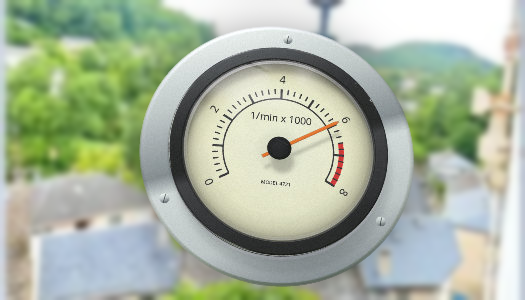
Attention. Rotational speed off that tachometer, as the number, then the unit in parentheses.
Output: 6000 (rpm)
